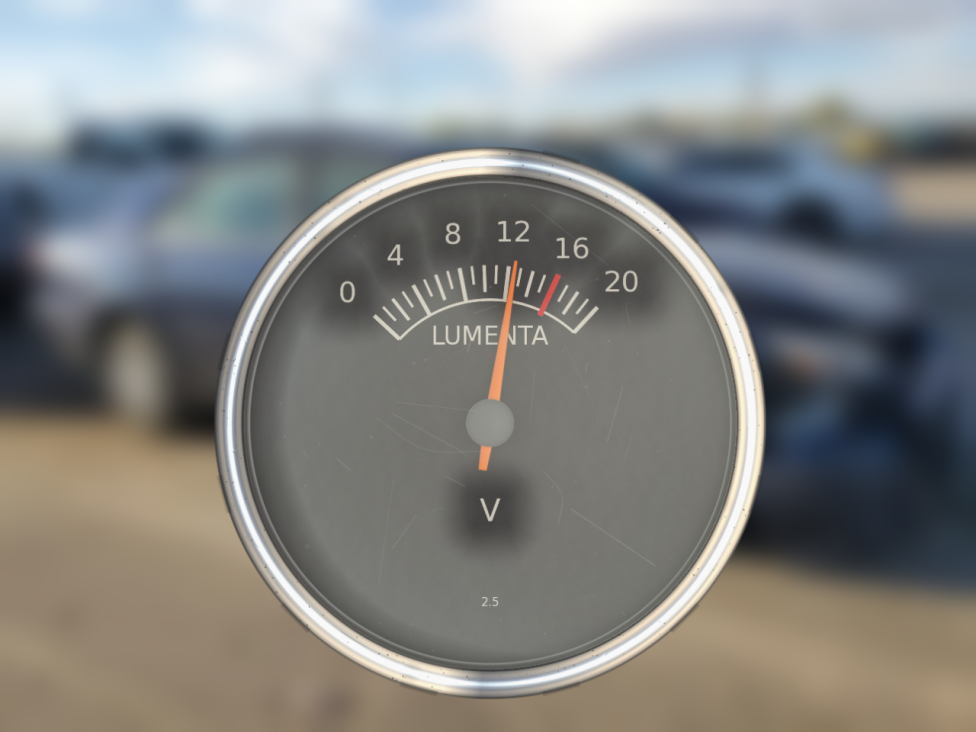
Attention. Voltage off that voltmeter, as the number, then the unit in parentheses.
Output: 12.5 (V)
